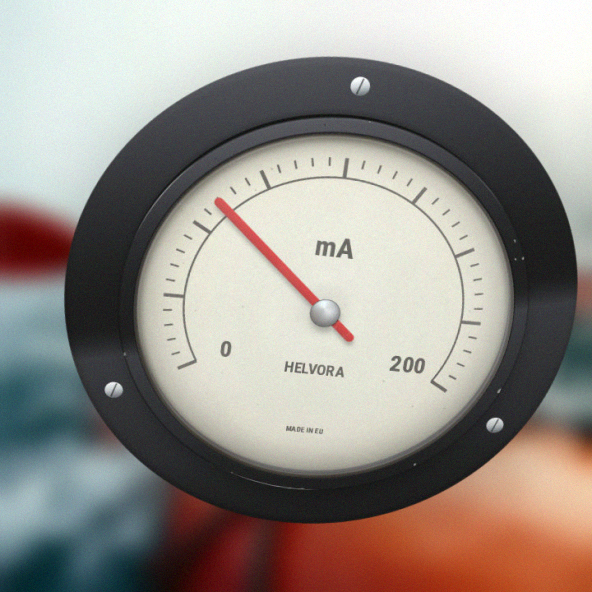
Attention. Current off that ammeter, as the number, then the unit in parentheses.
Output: 60 (mA)
